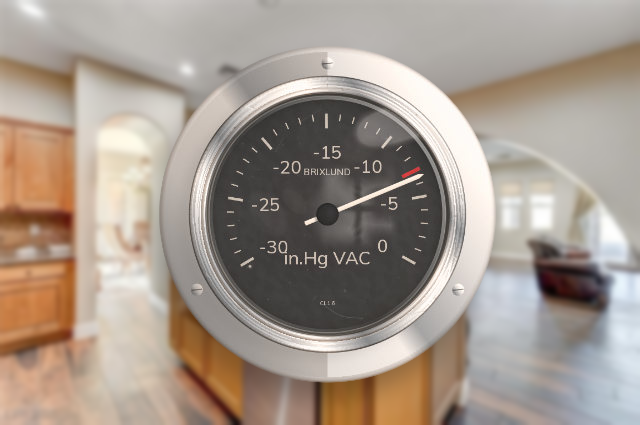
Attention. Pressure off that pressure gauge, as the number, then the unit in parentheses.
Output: -6.5 (inHg)
